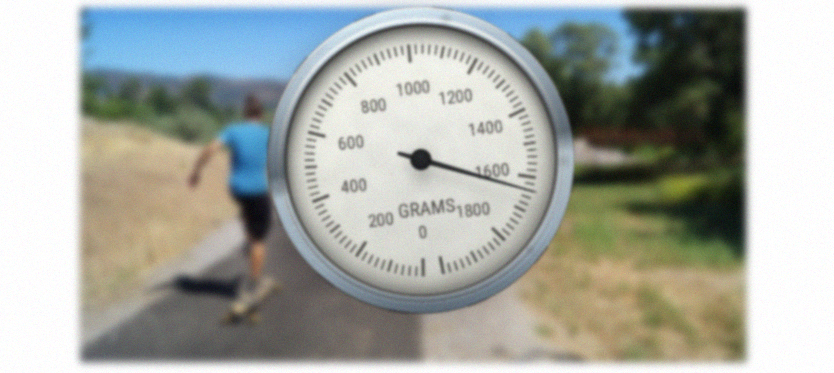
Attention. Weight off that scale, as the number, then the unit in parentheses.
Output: 1640 (g)
